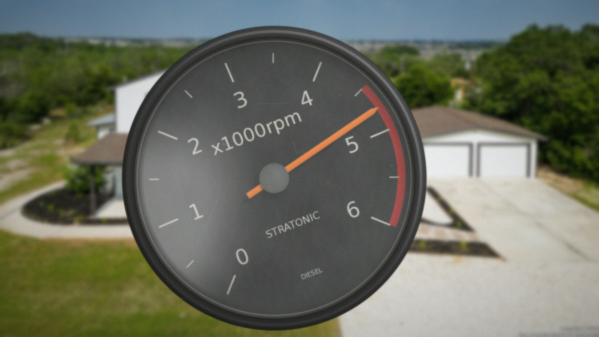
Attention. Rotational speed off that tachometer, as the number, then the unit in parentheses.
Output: 4750 (rpm)
